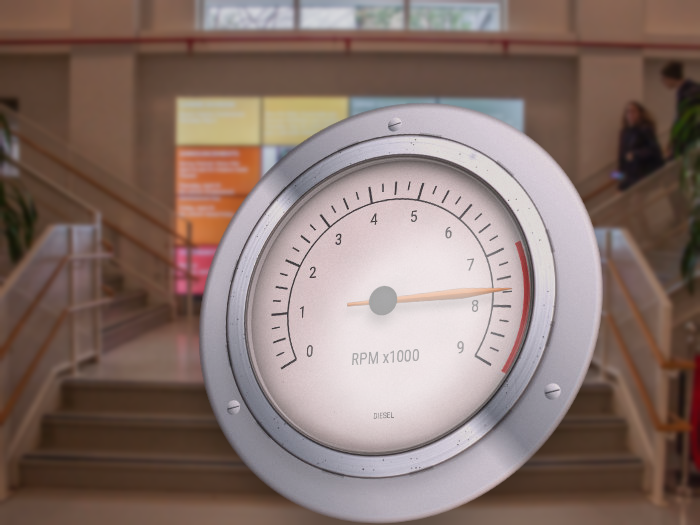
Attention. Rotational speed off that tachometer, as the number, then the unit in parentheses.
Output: 7750 (rpm)
